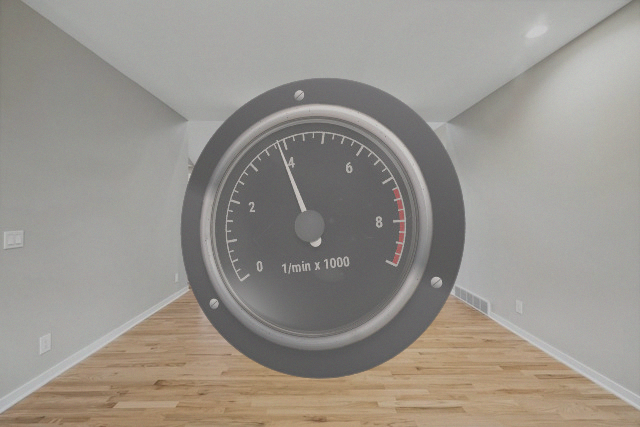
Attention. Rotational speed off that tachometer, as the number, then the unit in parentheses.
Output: 3875 (rpm)
